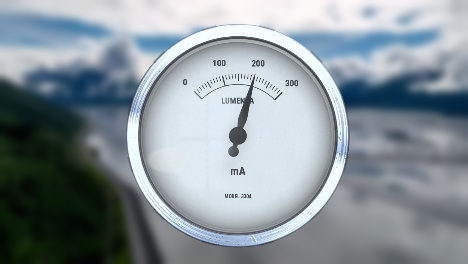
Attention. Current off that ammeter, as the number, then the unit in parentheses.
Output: 200 (mA)
